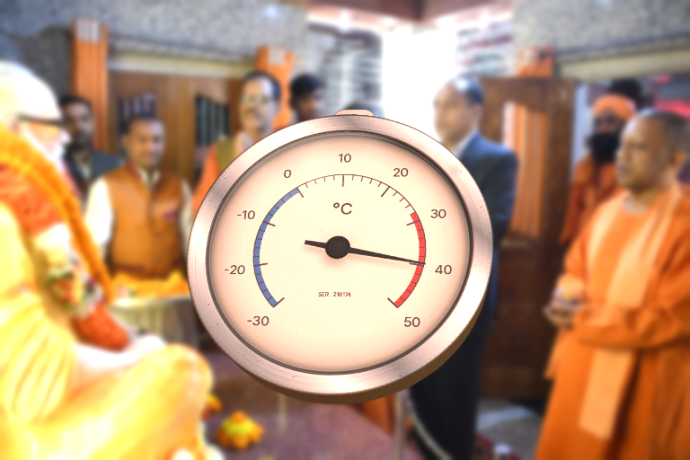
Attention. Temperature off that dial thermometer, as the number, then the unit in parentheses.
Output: 40 (°C)
